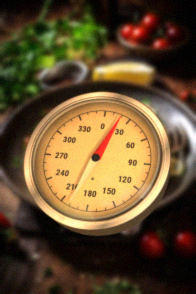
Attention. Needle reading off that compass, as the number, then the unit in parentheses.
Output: 20 (°)
